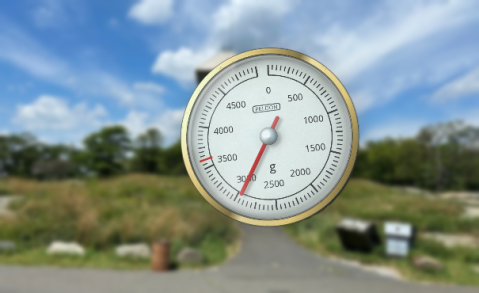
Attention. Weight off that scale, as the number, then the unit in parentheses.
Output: 2950 (g)
